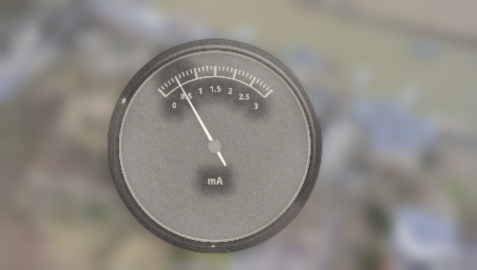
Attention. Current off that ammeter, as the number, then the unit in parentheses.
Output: 0.5 (mA)
